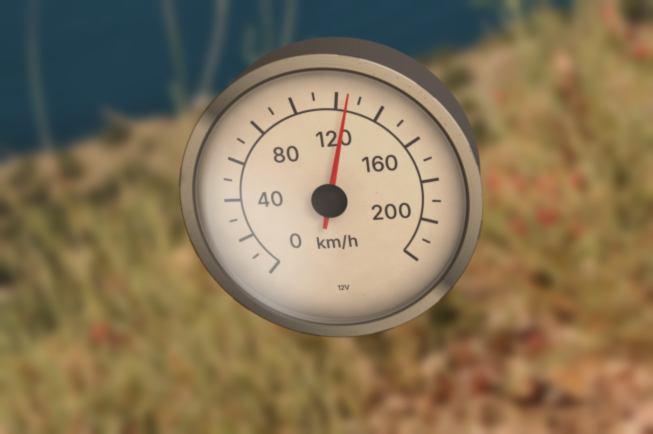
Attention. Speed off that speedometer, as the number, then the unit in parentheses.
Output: 125 (km/h)
